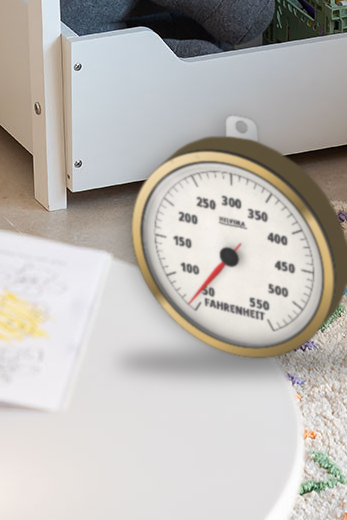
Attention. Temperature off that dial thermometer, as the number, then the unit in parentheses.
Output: 60 (°F)
